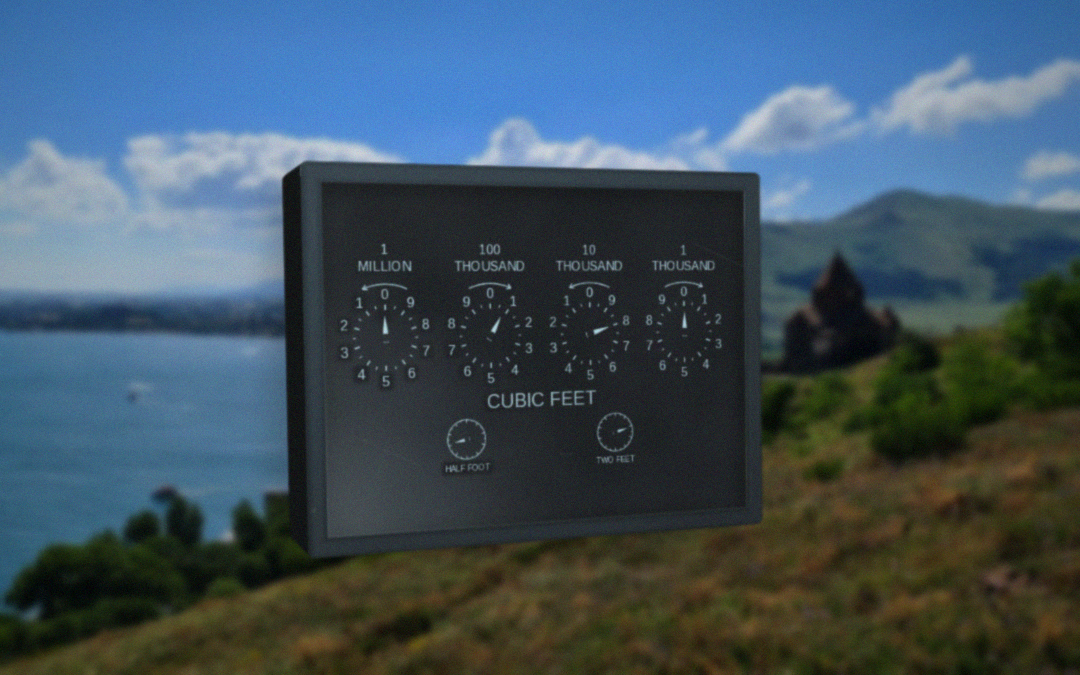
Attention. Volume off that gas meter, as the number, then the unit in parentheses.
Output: 8000 (ft³)
